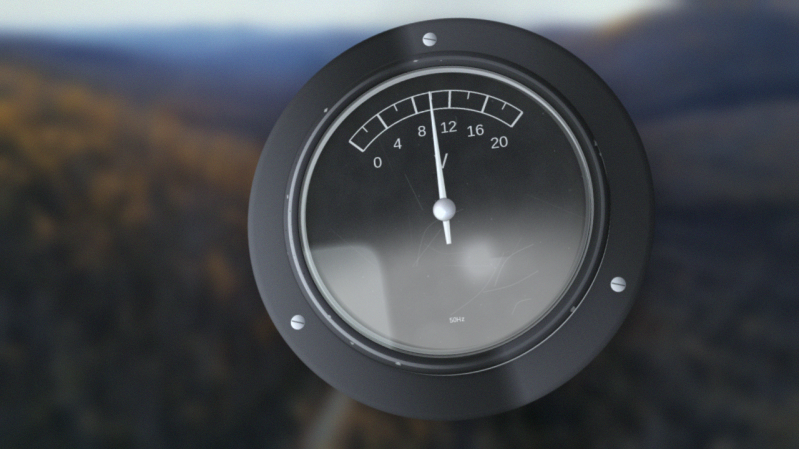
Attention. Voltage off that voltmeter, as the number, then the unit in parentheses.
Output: 10 (V)
